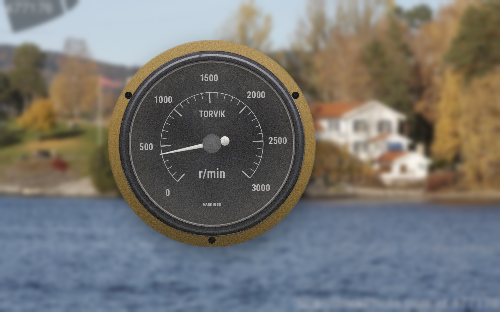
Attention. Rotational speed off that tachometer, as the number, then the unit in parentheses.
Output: 400 (rpm)
